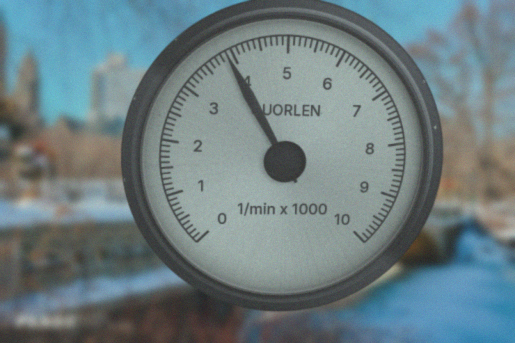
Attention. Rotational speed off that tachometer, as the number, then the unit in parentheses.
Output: 3900 (rpm)
